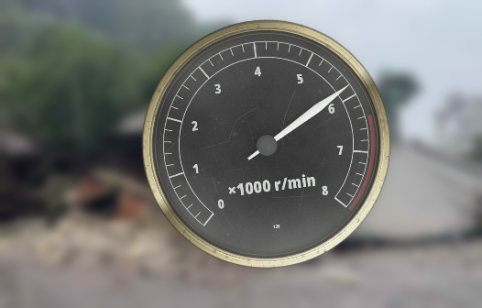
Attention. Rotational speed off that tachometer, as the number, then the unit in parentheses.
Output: 5800 (rpm)
